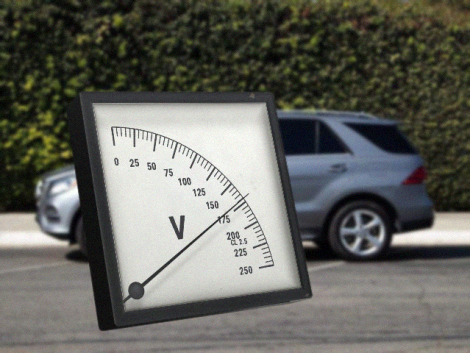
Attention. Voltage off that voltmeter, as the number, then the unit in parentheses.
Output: 170 (V)
